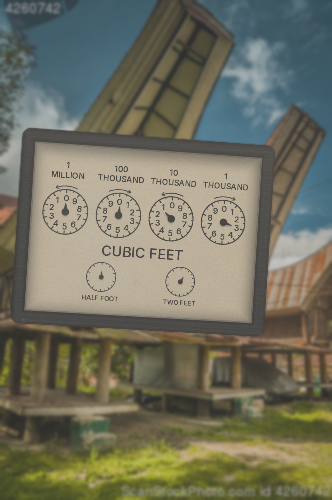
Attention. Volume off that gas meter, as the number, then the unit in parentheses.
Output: 1300 (ft³)
